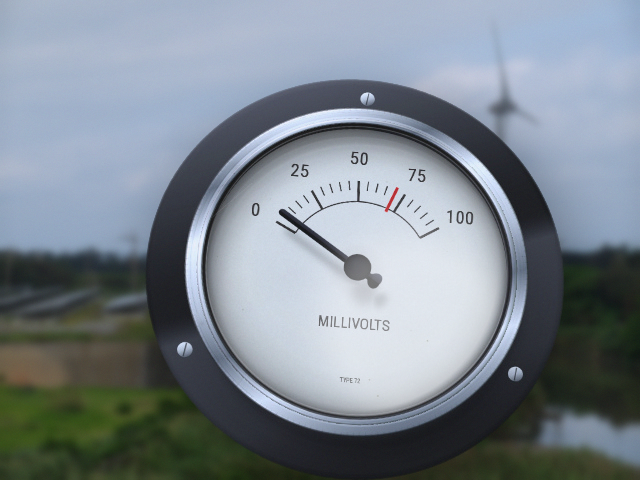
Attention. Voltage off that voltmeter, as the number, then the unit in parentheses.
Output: 5 (mV)
